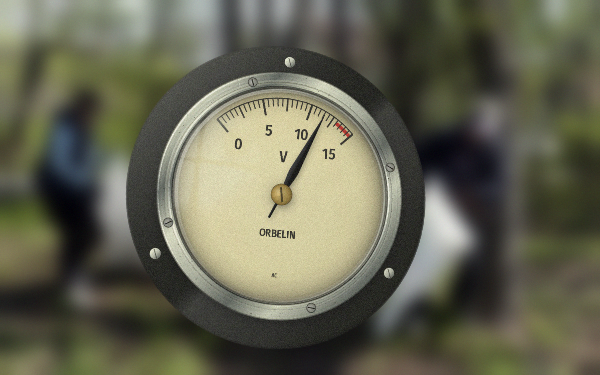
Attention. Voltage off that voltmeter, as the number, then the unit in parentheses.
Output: 11.5 (V)
